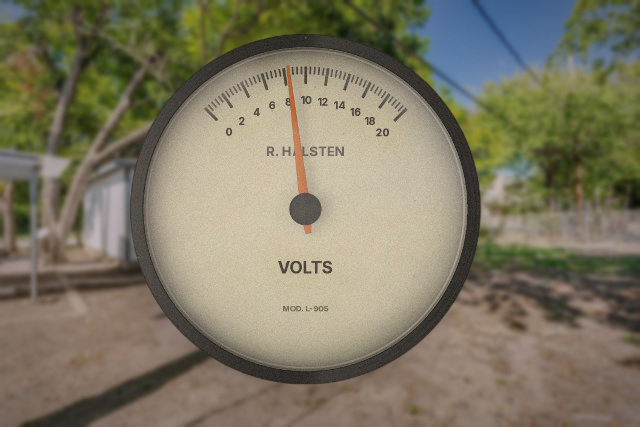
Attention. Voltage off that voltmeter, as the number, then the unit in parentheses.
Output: 8.4 (V)
